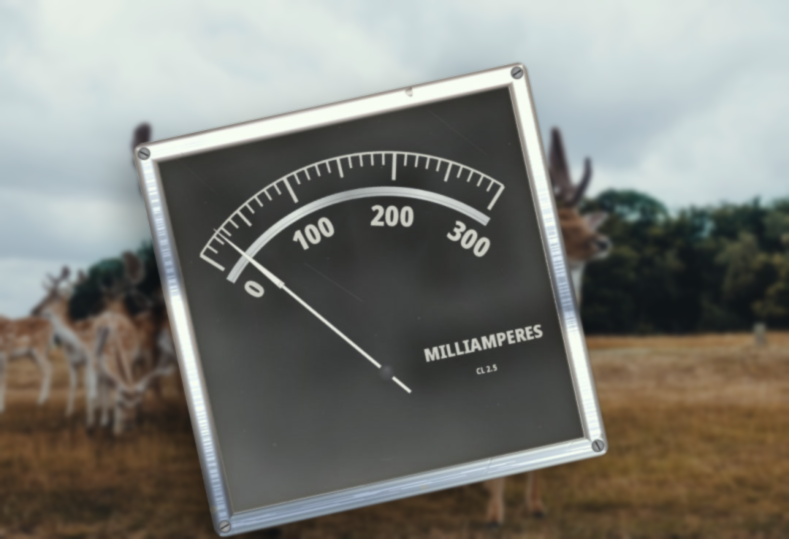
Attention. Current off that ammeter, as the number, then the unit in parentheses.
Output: 25 (mA)
